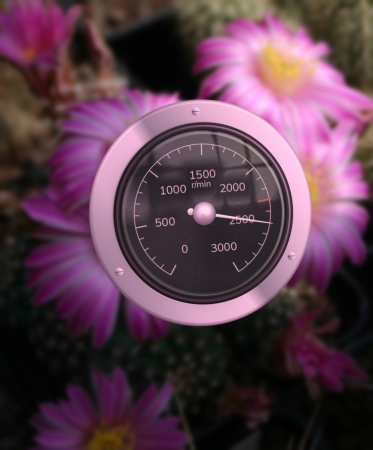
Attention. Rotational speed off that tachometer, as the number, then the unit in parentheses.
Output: 2500 (rpm)
